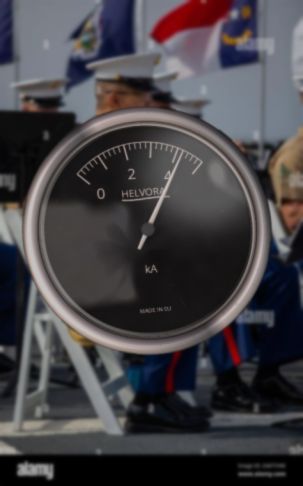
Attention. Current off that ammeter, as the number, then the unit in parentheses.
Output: 4.2 (kA)
